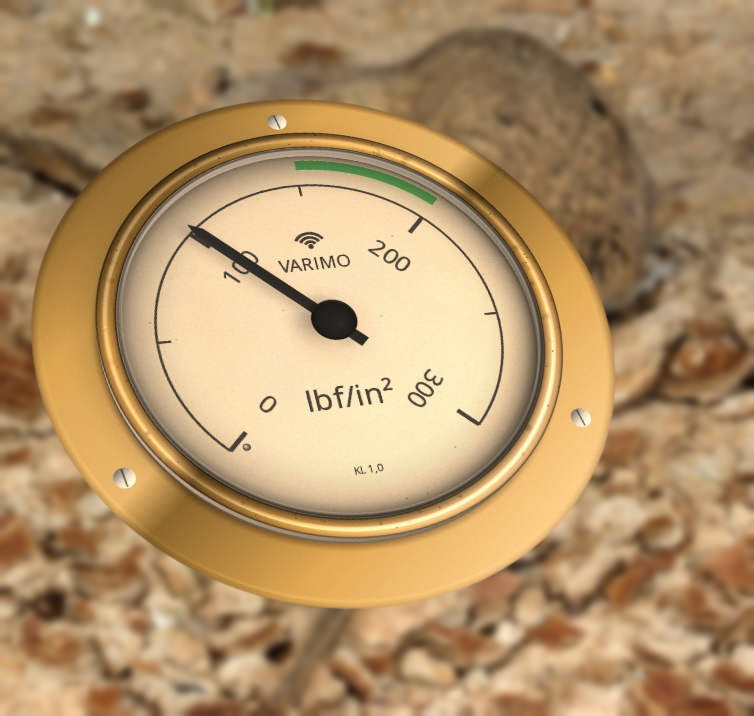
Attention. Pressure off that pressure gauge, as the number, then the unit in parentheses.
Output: 100 (psi)
